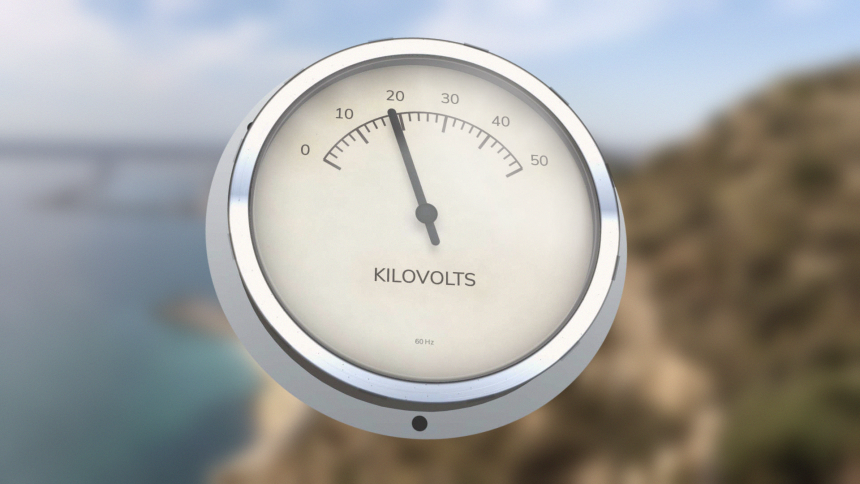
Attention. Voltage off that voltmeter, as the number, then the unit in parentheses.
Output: 18 (kV)
